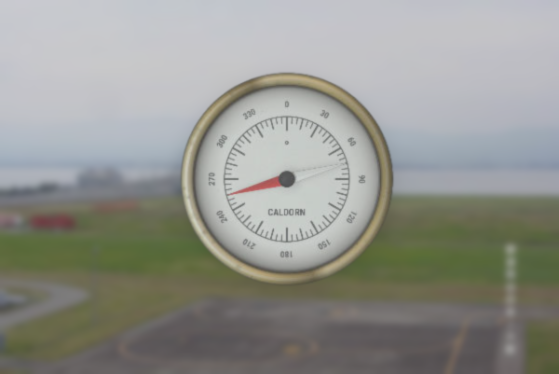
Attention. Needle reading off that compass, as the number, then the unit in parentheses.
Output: 255 (°)
